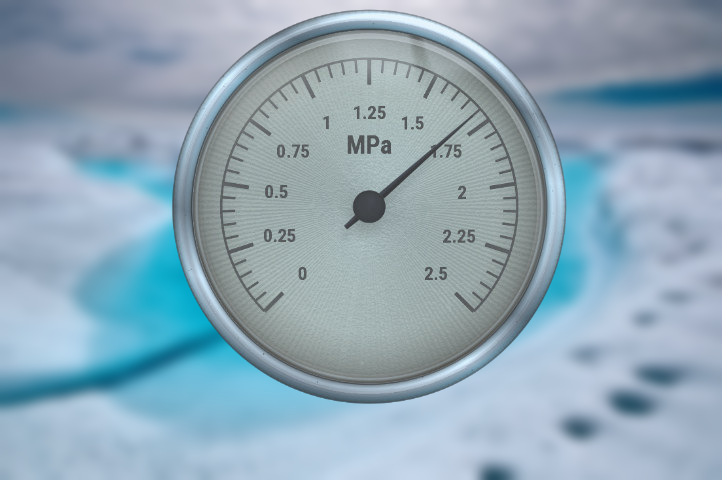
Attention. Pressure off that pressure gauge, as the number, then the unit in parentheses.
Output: 1.7 (MPa)
